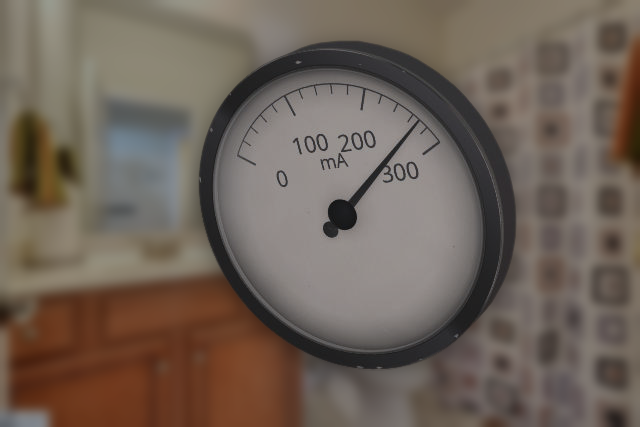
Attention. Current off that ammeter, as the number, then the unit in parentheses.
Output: 270 (mA)
